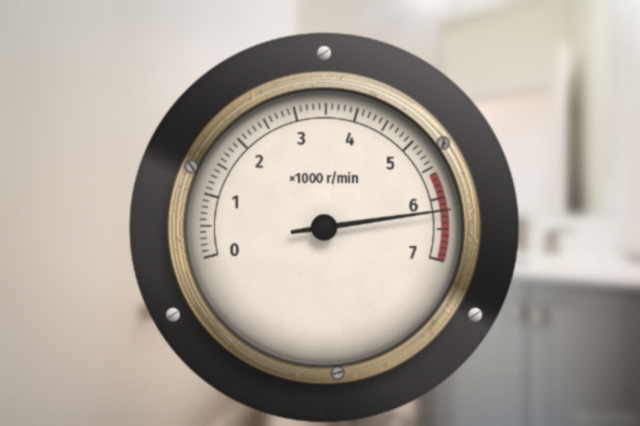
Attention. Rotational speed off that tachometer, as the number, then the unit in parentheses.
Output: 6200 (rpm)
